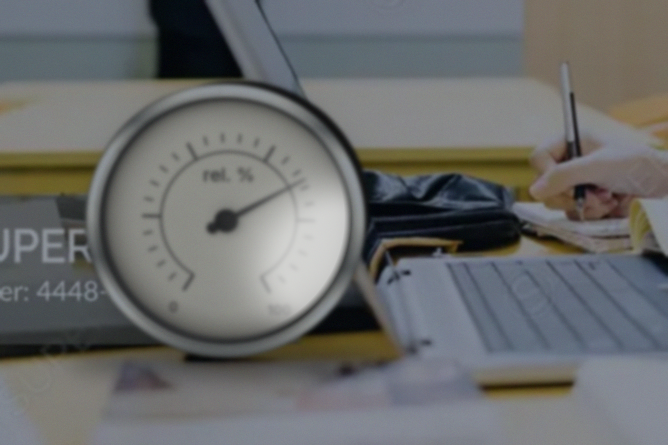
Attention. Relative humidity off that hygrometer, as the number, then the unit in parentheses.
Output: 70 (%)
